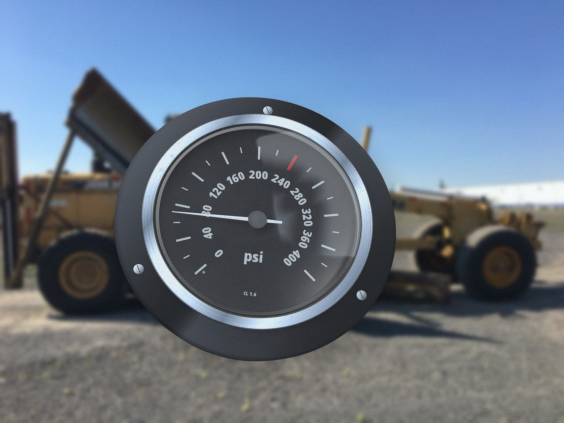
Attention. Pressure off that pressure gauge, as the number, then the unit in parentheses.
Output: 70 (psi)
